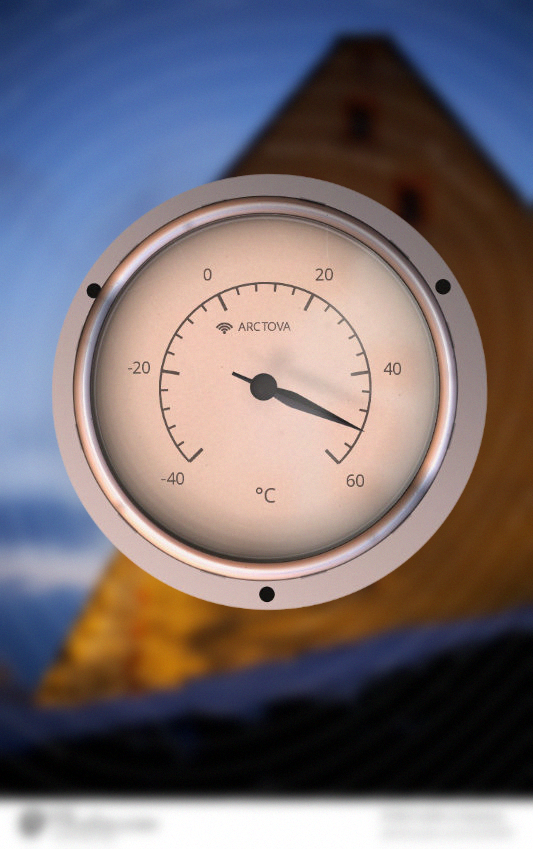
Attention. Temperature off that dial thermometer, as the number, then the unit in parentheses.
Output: 52 (°C)
